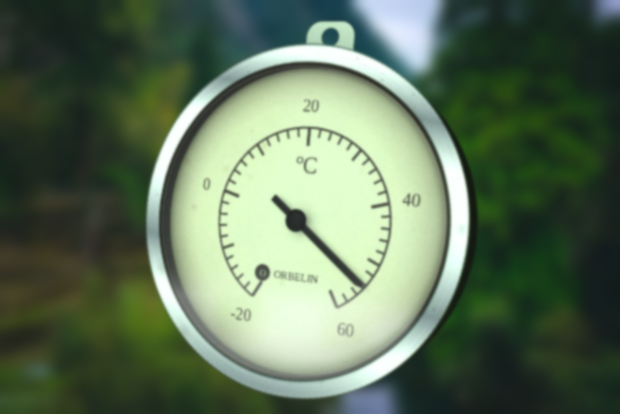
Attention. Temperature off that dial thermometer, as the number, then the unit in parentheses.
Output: 54 (°C)
